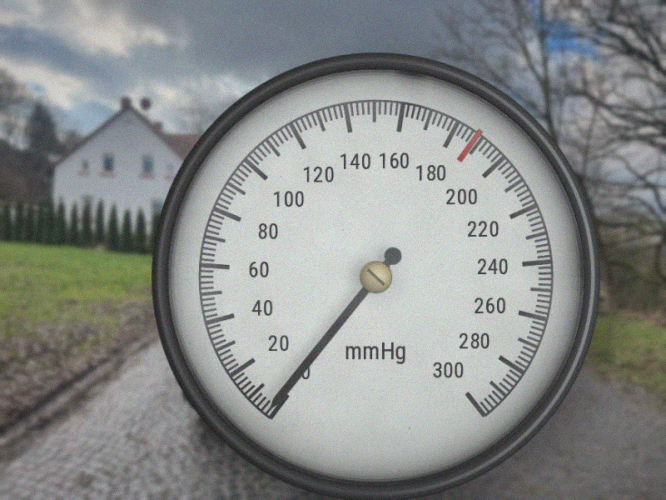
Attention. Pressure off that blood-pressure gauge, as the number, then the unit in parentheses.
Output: 2 (mmHg)
